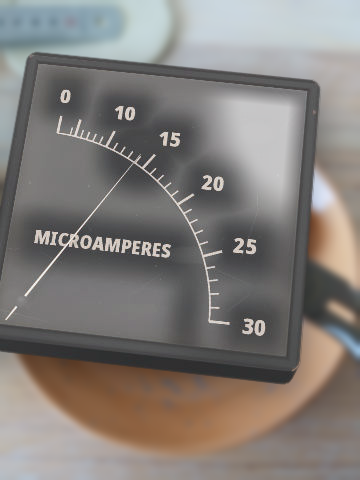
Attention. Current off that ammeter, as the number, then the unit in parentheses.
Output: 14 (µA)
